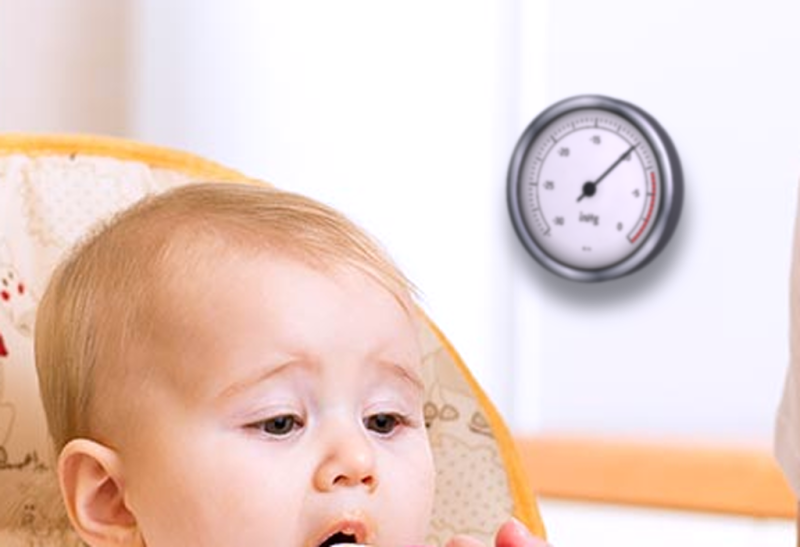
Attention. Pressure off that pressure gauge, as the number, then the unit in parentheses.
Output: -10 (inHg)
